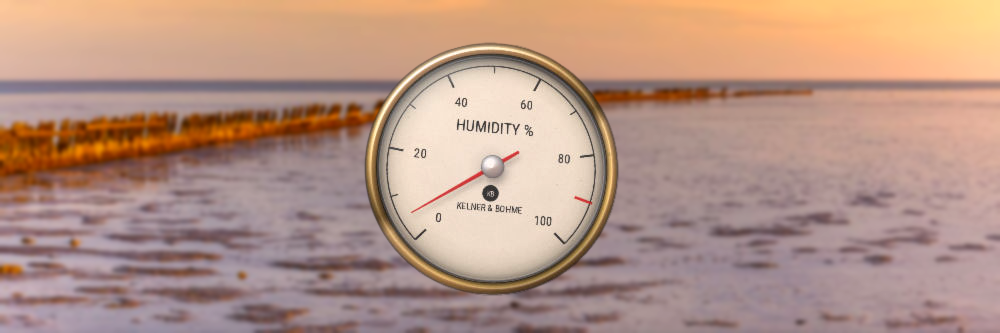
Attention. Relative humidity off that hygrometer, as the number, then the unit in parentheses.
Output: 5 (%)
